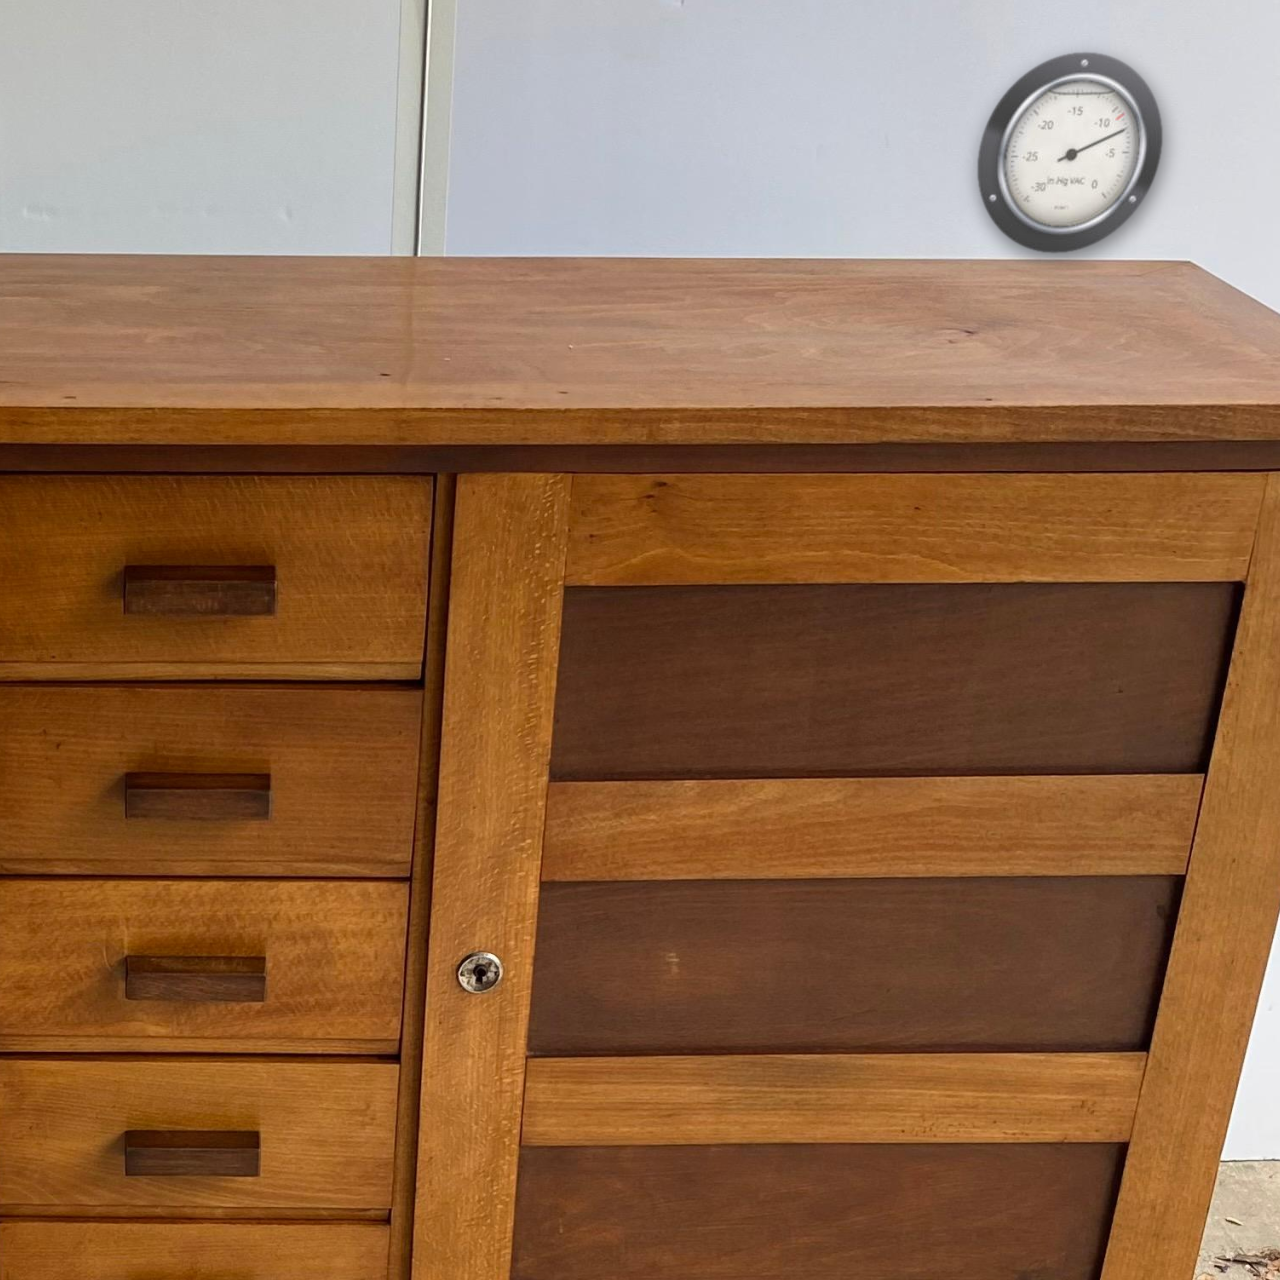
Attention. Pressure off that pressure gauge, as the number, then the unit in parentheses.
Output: -7.5 (inHg)
